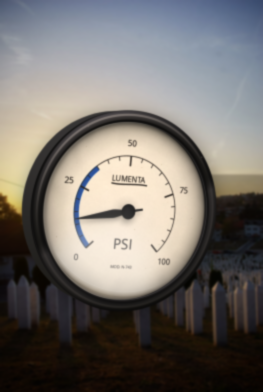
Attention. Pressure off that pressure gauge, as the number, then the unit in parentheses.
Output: 12.5 (psi)
